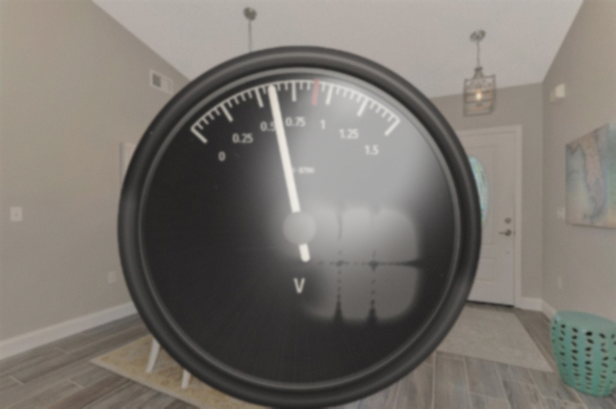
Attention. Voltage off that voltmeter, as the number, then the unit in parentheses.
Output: 0.6 (V)
